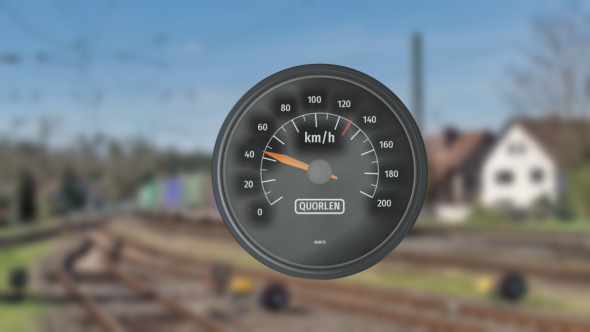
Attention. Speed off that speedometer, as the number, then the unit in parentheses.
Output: 45 (km/h)
